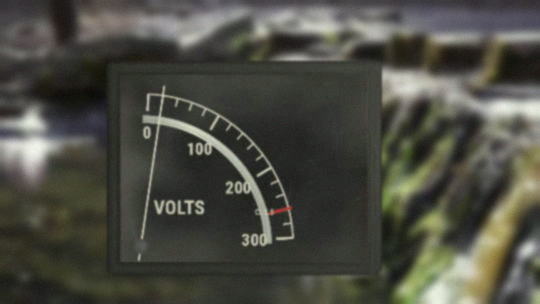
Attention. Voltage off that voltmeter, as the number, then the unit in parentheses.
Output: 20 (V)
